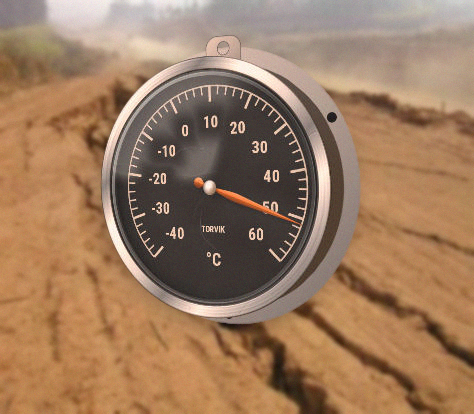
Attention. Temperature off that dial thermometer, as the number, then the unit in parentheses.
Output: 51 (°C)
